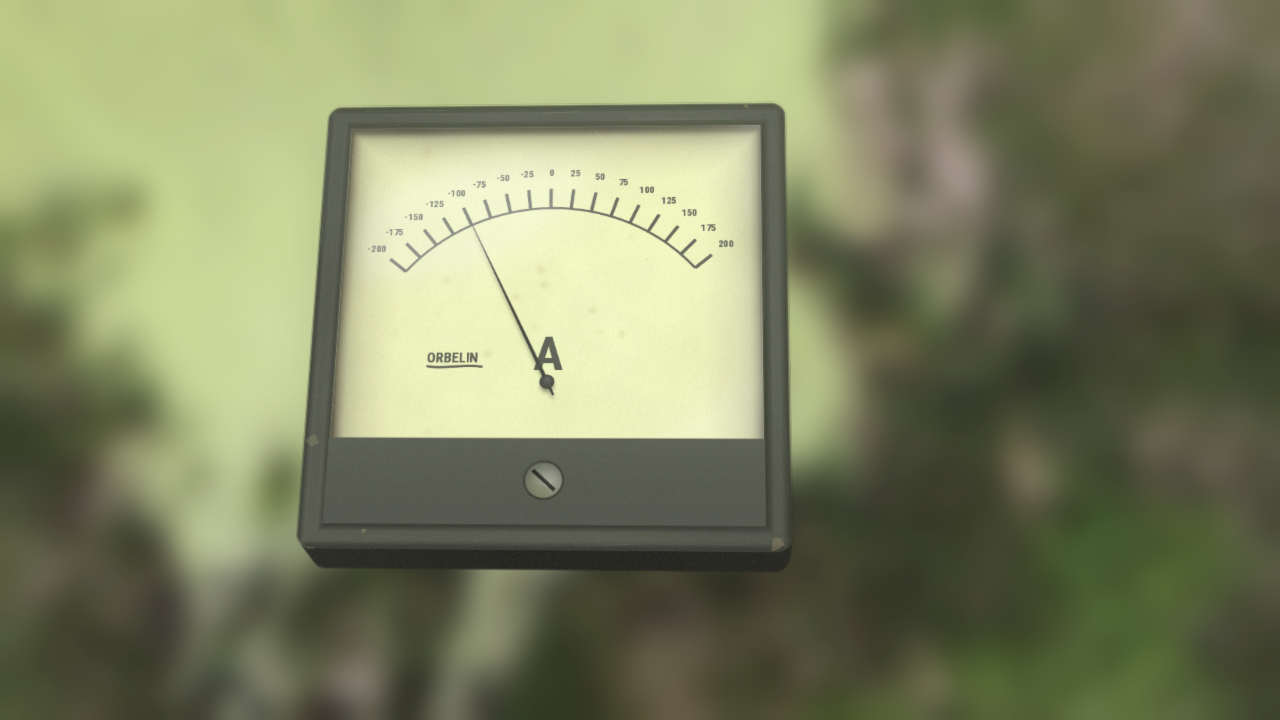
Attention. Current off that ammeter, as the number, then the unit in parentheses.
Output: -100 (A)
